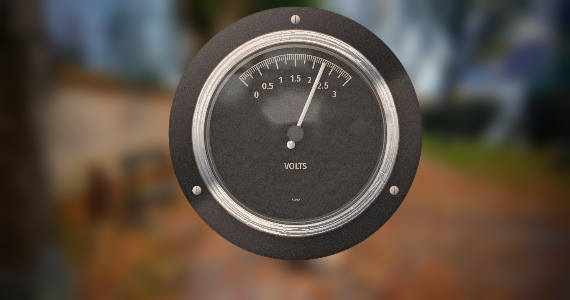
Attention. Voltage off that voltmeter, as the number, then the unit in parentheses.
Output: 2.25 (V)
